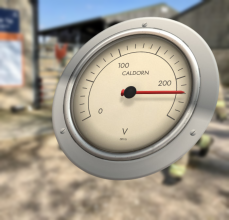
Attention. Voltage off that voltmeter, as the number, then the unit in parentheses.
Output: 220 (V)
